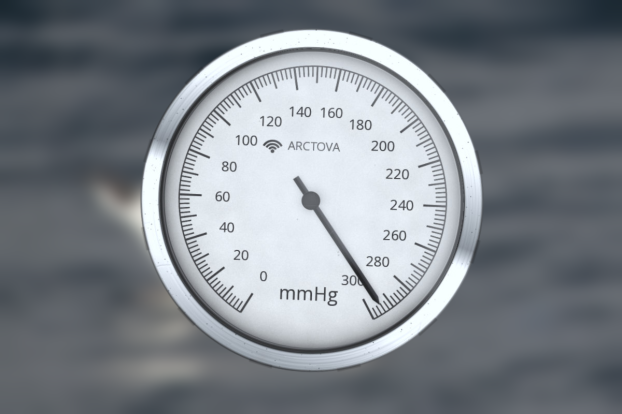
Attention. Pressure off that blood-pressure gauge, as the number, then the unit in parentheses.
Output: 294 (mmHg)
